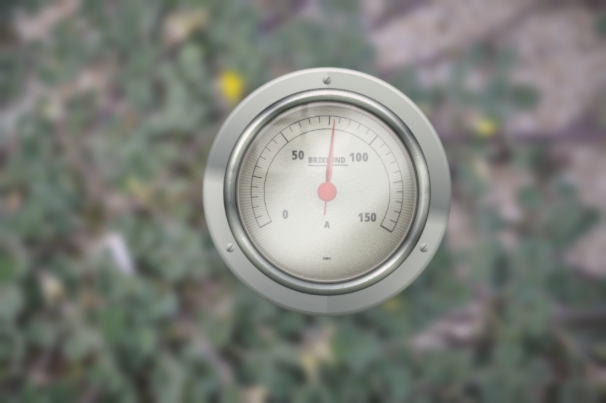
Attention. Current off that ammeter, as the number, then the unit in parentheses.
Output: 77.5 (A)
